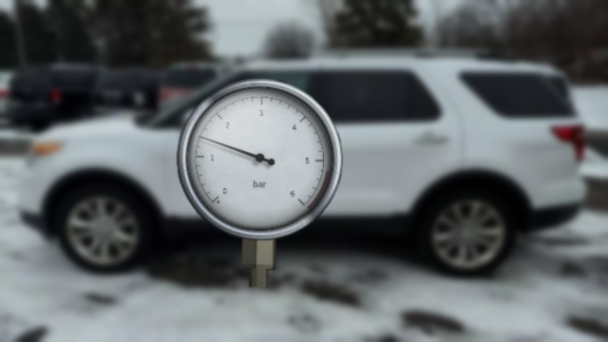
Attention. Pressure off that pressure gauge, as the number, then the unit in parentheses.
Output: 1.4 (bar)
